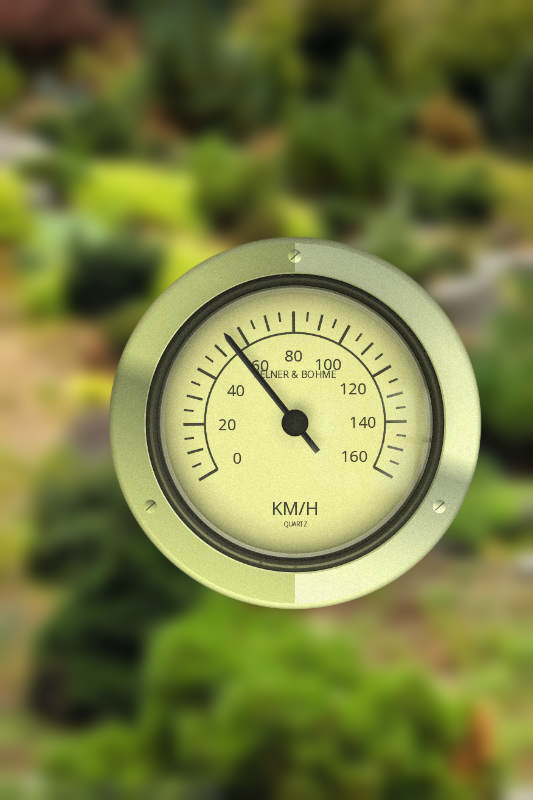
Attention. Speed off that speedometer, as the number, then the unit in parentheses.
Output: 55 (km/h)
